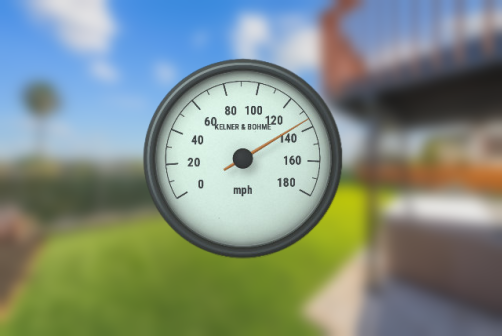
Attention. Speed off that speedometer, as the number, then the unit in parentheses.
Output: 135 (mph)
